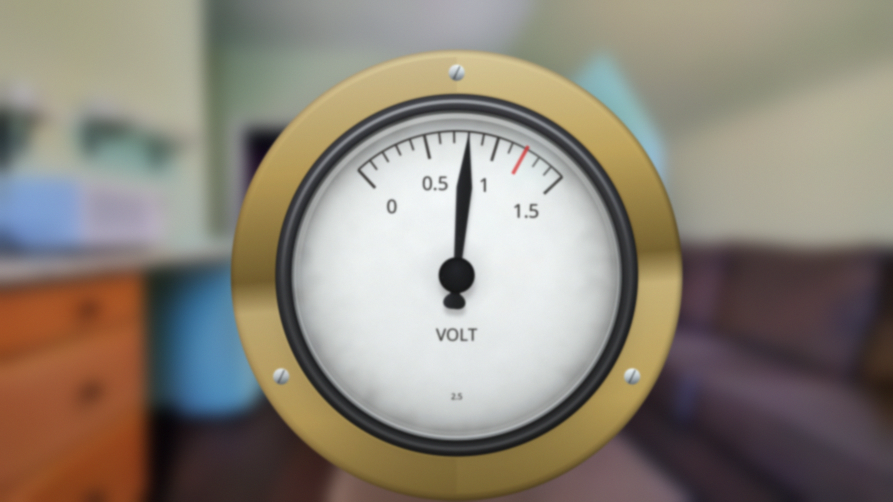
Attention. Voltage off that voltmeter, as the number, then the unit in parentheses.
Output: 0.8 (V)
